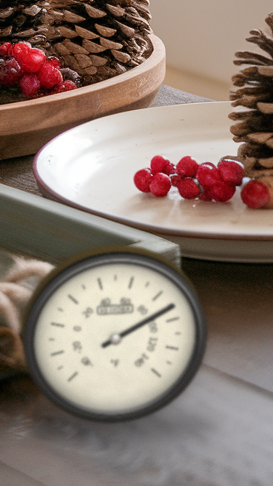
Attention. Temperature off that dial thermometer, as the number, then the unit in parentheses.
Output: 90 (°F)
